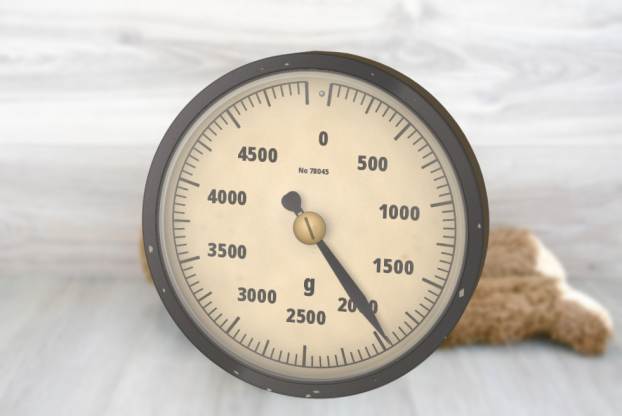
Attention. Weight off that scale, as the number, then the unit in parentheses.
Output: 1950 (g)
